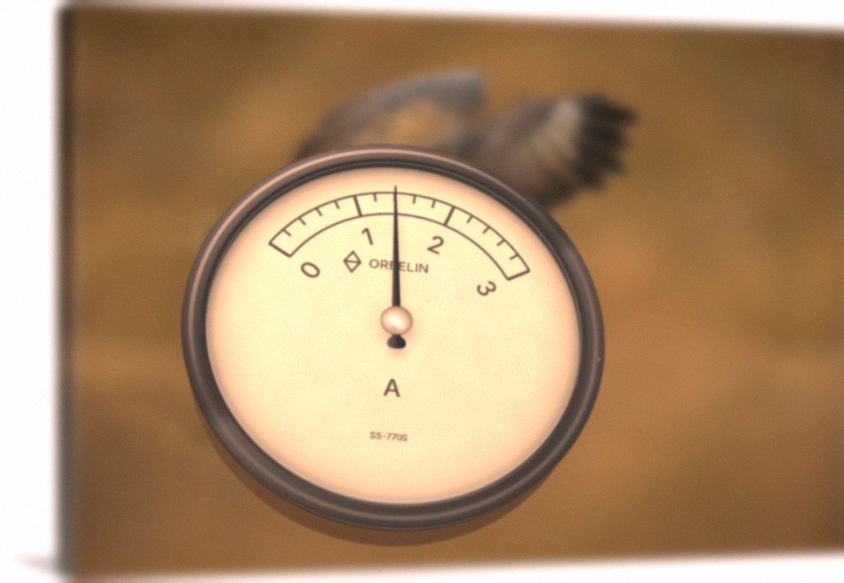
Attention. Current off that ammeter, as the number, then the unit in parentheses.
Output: 1.4 (A)
